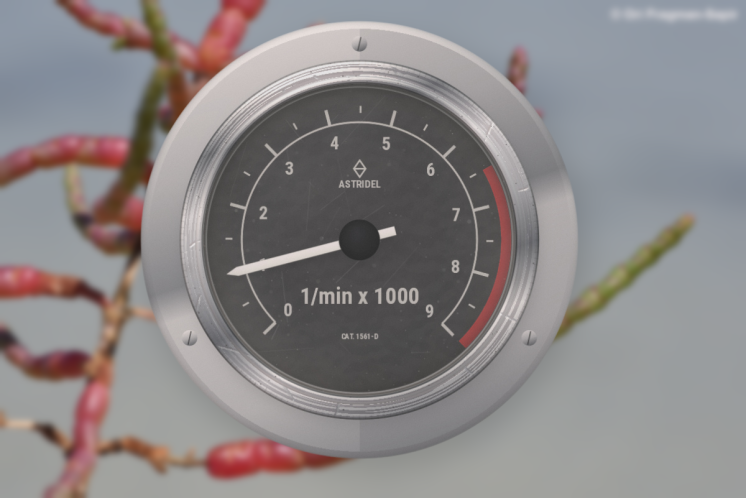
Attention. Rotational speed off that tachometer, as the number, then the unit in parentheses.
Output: 1000 (rpm)
